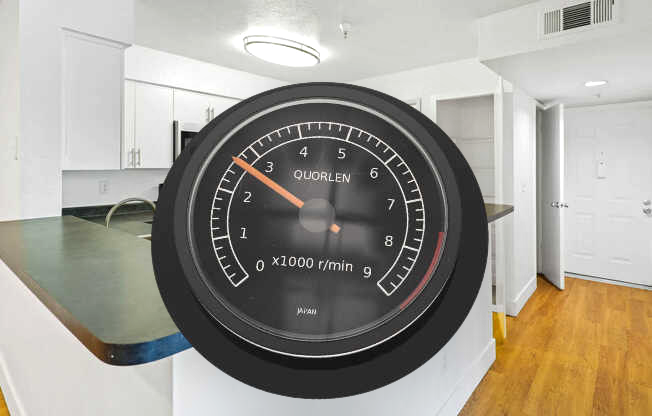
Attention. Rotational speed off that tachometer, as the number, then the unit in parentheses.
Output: 2600 (rpm)
